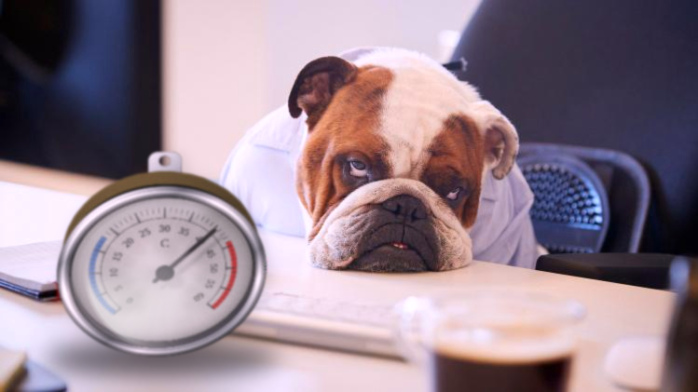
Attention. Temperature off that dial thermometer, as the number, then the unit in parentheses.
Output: 40 (°C)
